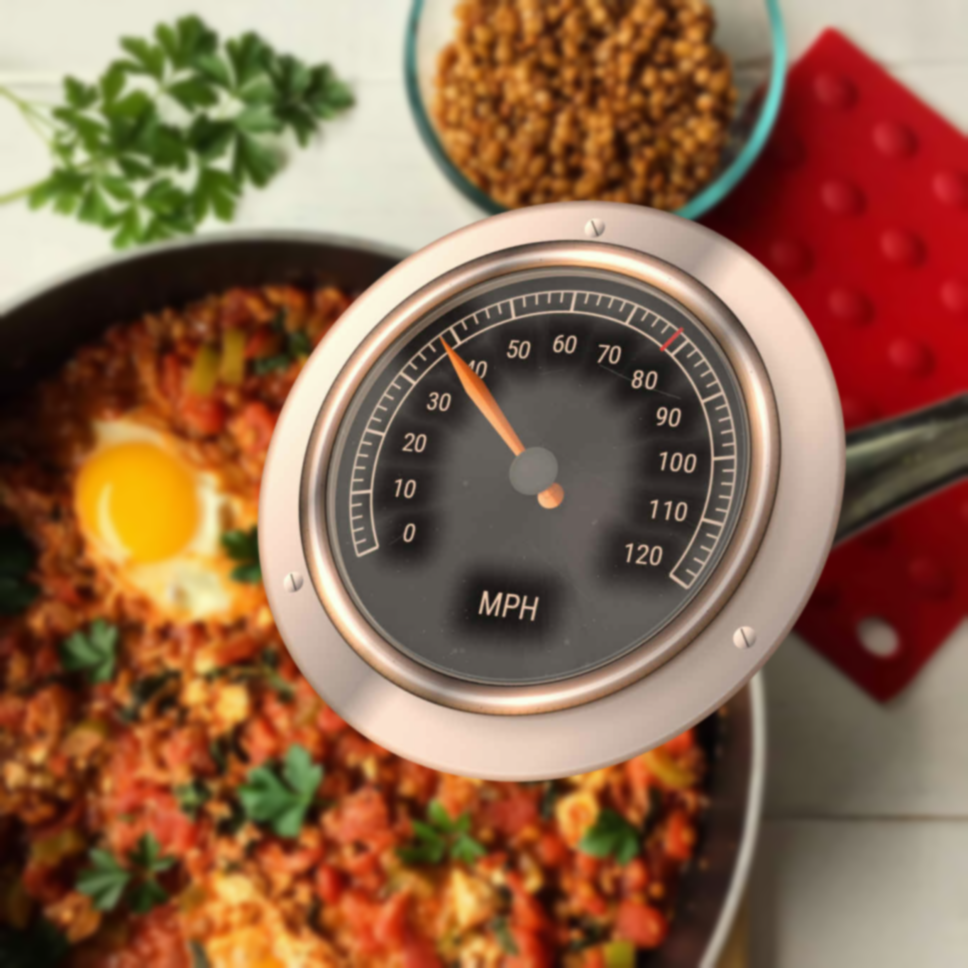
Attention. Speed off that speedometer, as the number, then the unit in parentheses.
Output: 38 (mph)
